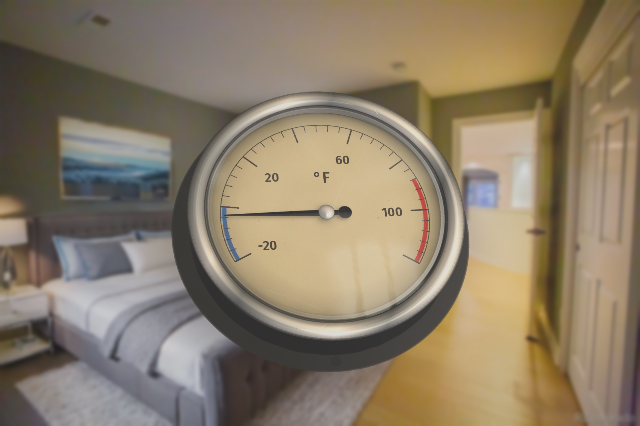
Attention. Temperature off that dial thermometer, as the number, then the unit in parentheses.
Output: -4 (°F)
